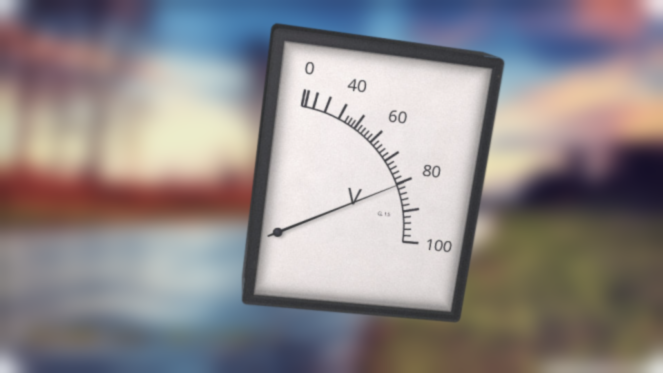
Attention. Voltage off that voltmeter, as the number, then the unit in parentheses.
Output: 80 (V)
